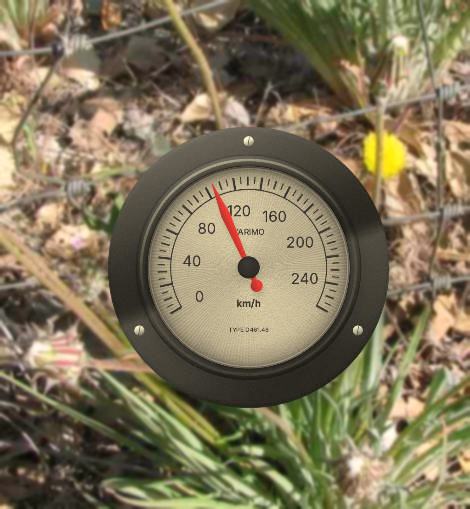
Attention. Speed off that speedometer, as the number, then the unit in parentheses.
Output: 105 (km/h)
